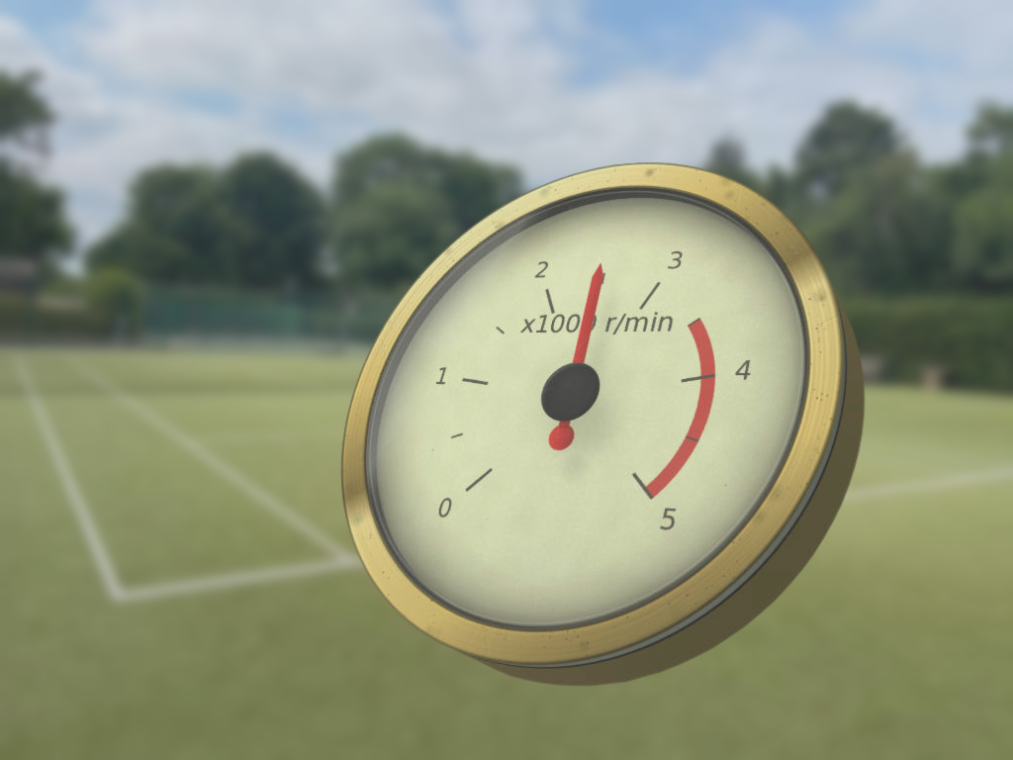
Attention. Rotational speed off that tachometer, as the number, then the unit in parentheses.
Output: 2500 (rpm)
